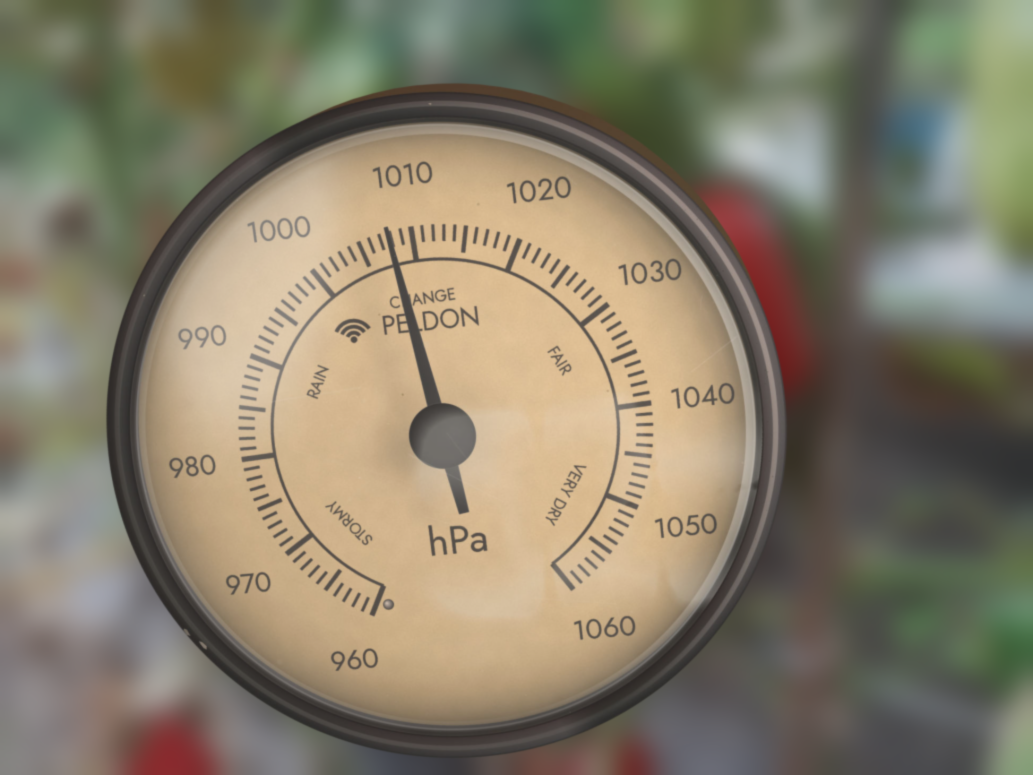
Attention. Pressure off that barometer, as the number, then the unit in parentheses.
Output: 1008 (hPa)
